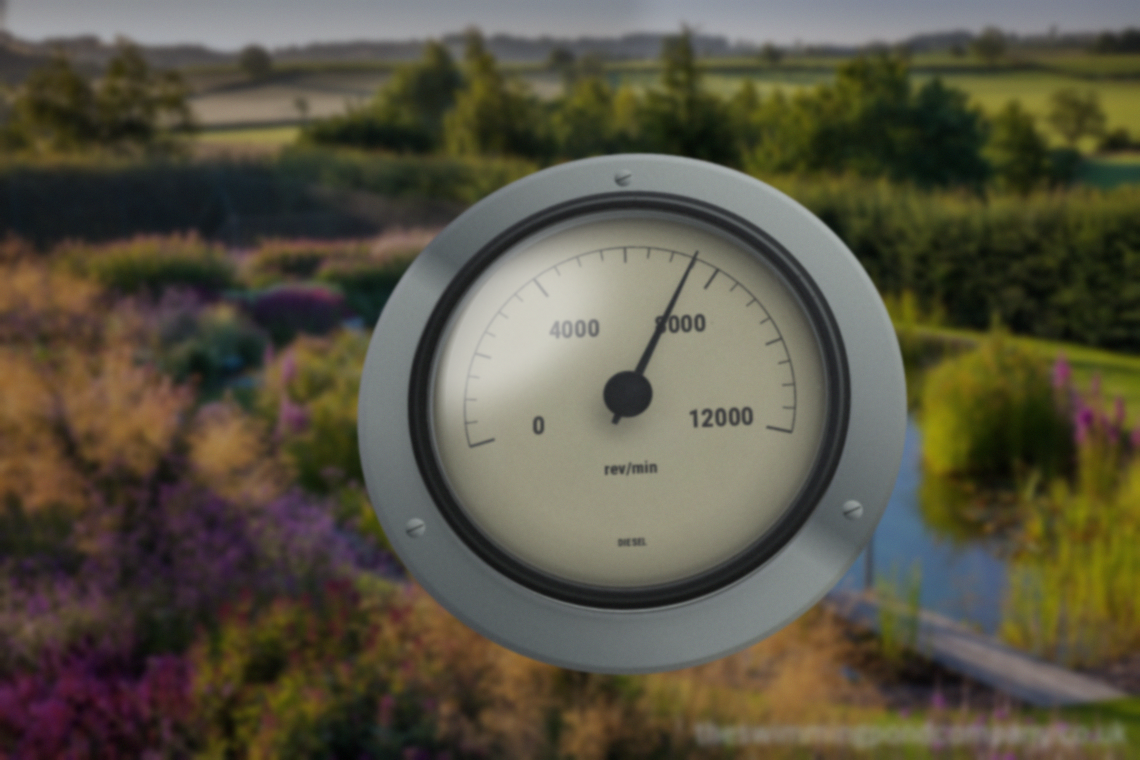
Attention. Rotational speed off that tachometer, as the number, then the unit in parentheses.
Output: 7500 (rpm)
